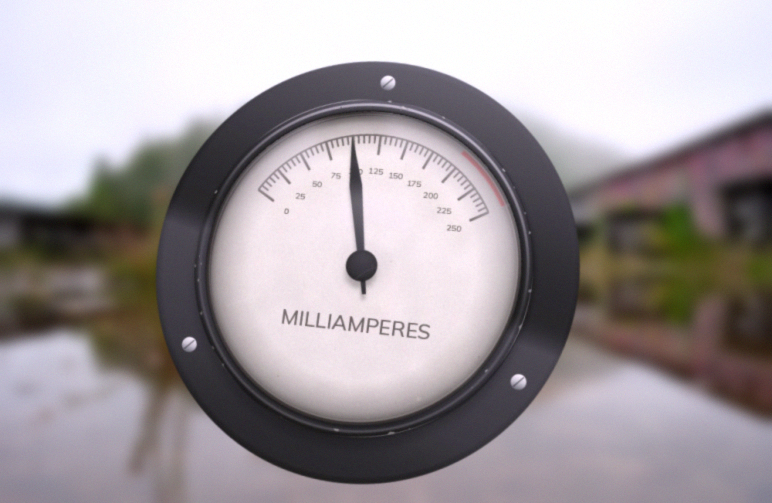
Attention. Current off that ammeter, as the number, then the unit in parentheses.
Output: 100 (mA)
